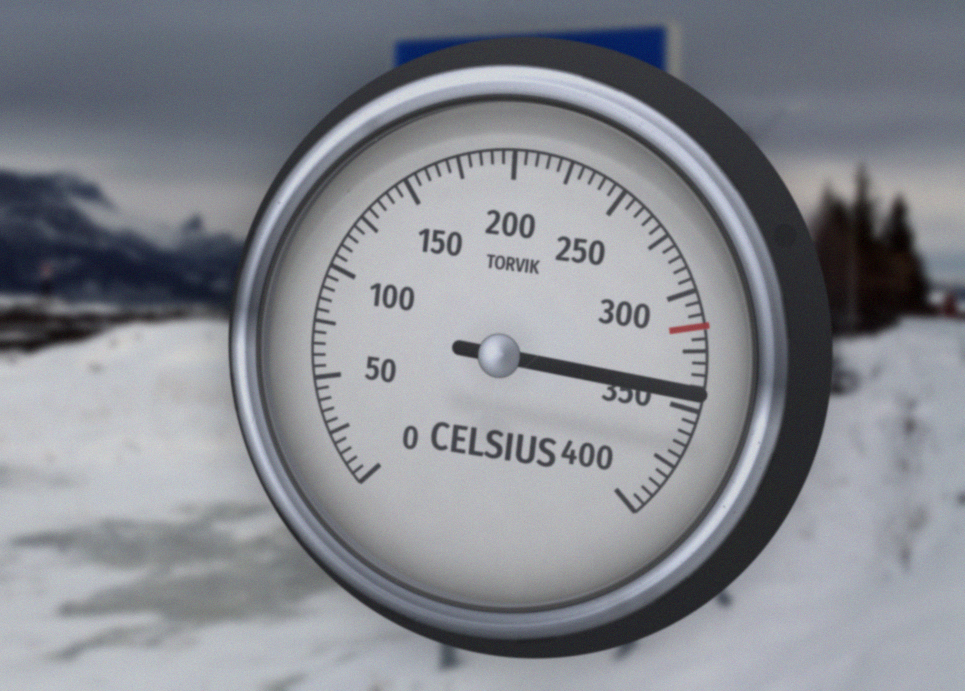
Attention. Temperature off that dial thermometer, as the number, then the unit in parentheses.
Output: 342.5 (°C)
